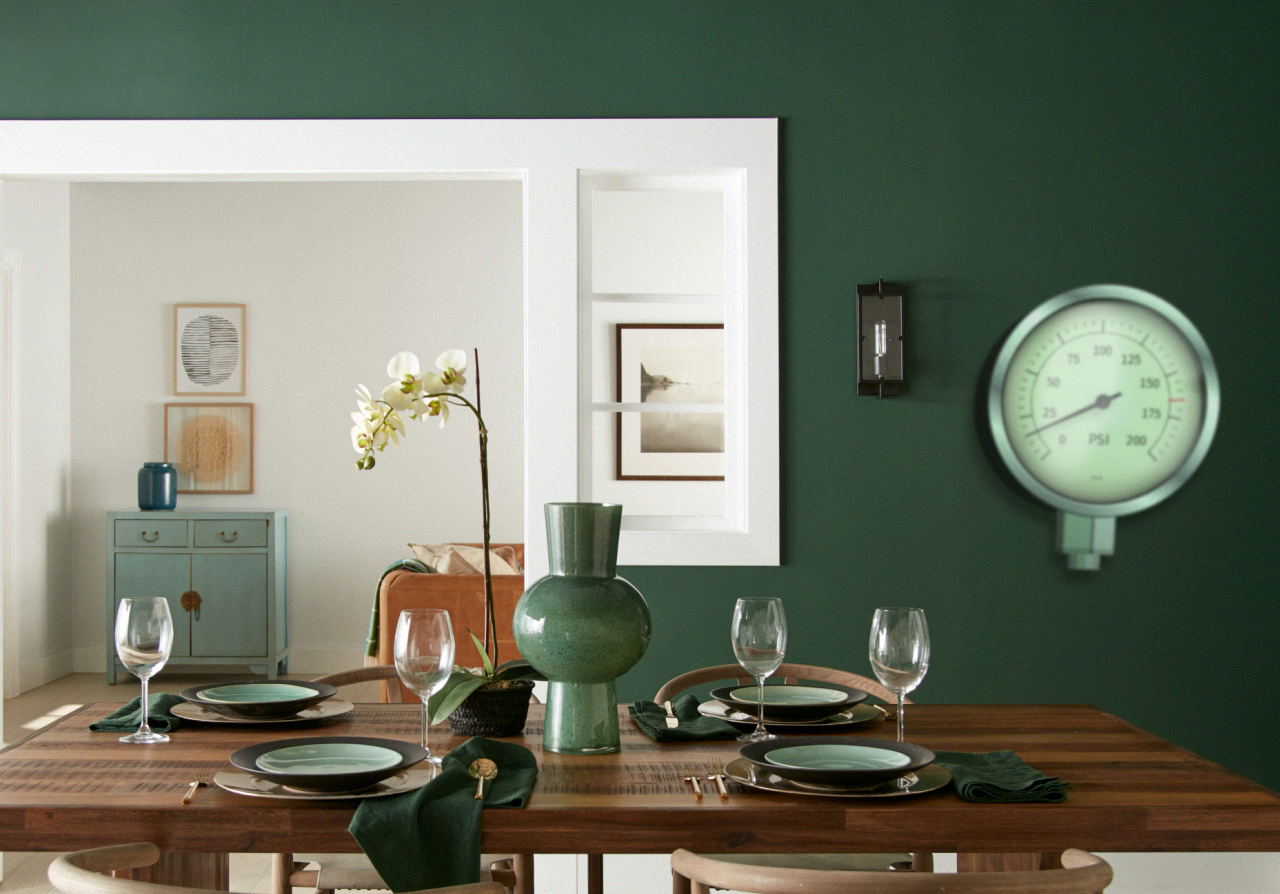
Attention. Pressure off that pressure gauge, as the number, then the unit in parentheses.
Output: 15 (psi)
